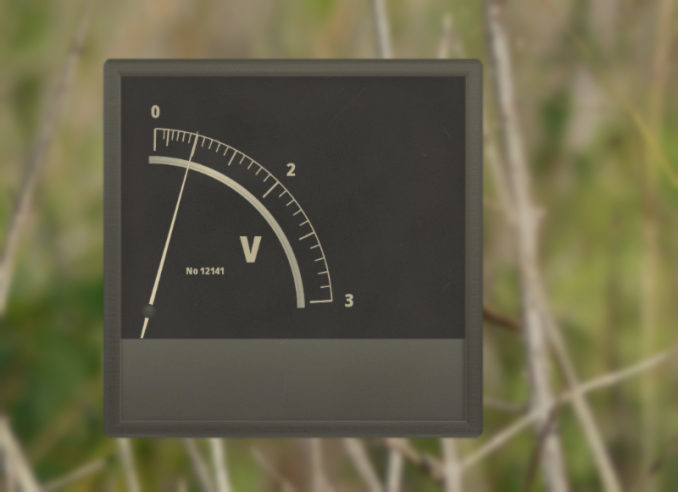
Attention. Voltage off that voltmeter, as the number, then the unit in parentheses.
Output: 1 (V)
